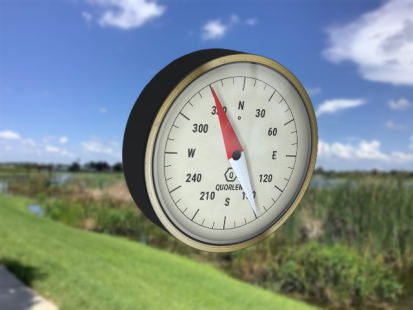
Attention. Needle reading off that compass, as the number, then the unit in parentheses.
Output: 330 (°)
